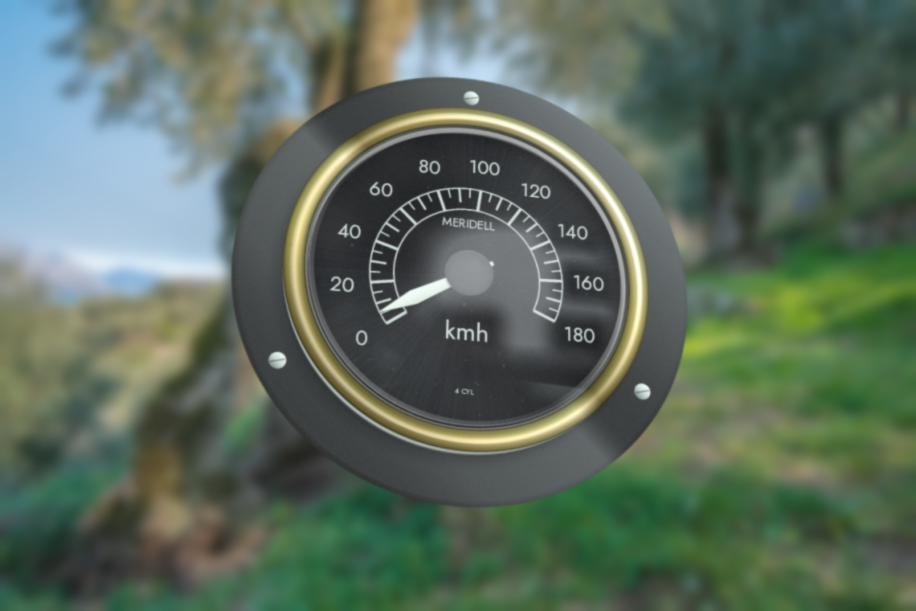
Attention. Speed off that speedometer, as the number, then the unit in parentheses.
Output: 5 (km/h)
